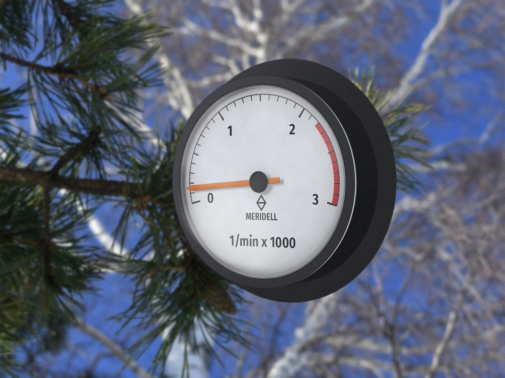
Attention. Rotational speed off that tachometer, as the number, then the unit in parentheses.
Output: 150 (rpm)
